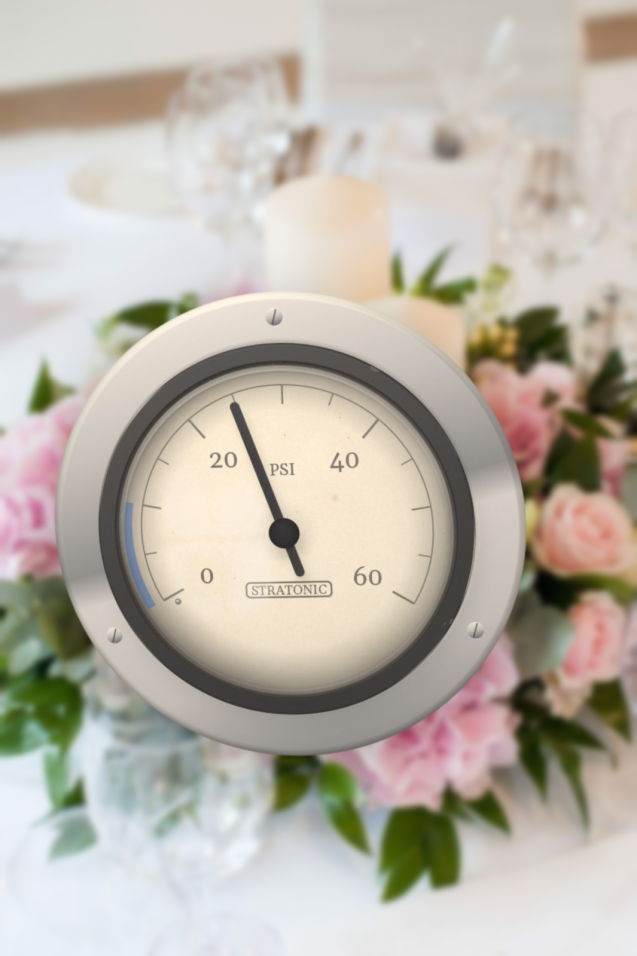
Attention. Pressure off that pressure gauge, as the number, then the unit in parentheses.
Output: 25 (psi)
